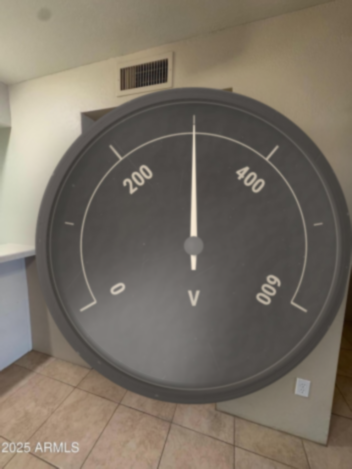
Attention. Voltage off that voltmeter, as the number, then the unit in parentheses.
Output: 300 (V)
